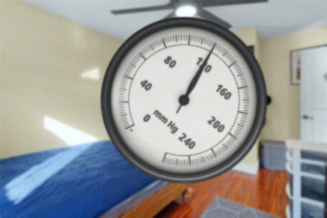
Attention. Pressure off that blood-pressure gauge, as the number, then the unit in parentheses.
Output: 120 (mmHg)
